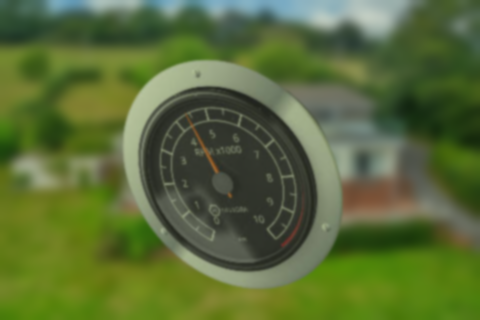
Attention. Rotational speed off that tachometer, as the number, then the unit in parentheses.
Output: 4500 (rpm)
